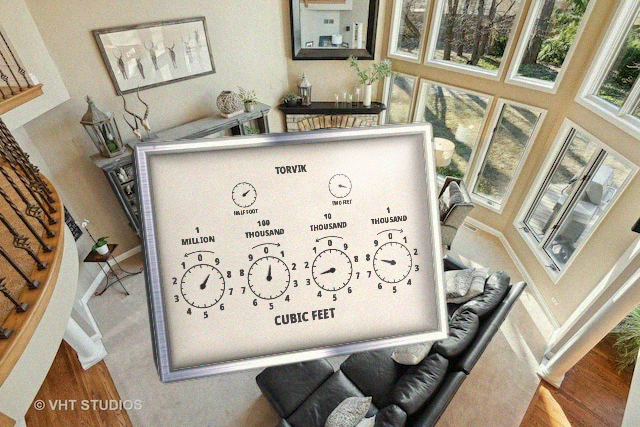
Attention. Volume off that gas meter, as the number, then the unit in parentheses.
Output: 902800 (ft³)
